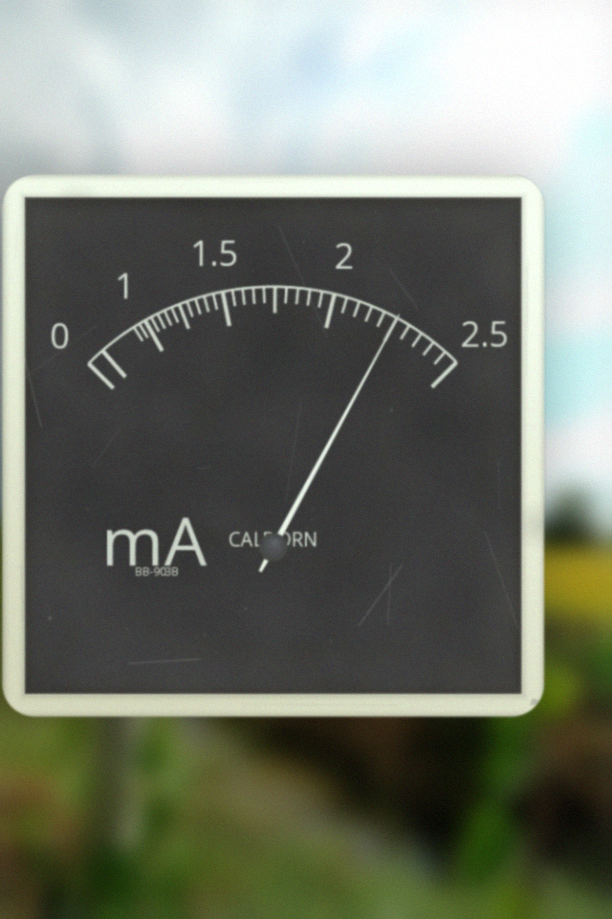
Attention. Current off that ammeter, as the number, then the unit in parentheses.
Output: 2.25 (mA)
